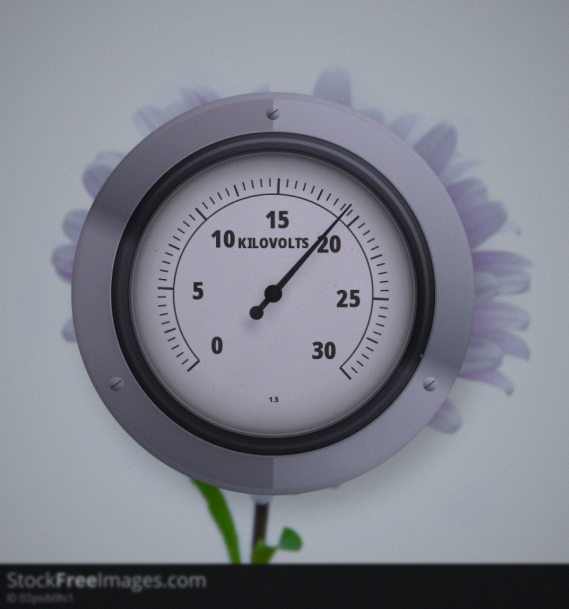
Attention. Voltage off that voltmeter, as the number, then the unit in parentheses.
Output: 19.25 (kV)
